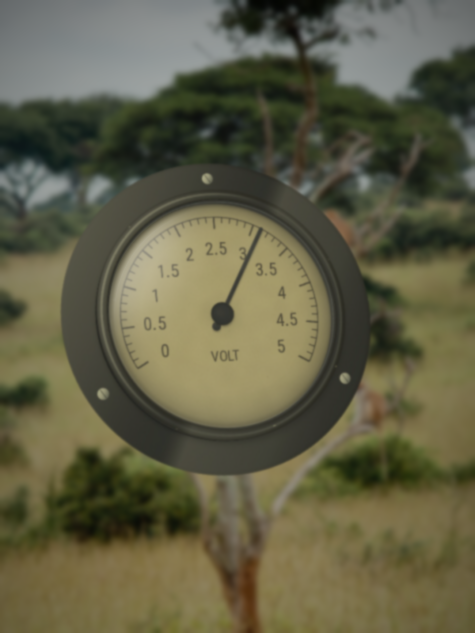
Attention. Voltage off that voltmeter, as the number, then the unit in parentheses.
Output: 3.1 (V)
